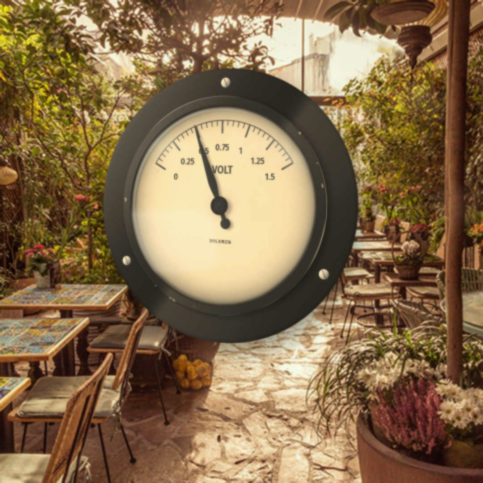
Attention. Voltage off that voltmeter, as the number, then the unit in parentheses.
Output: 0.5 (V)
